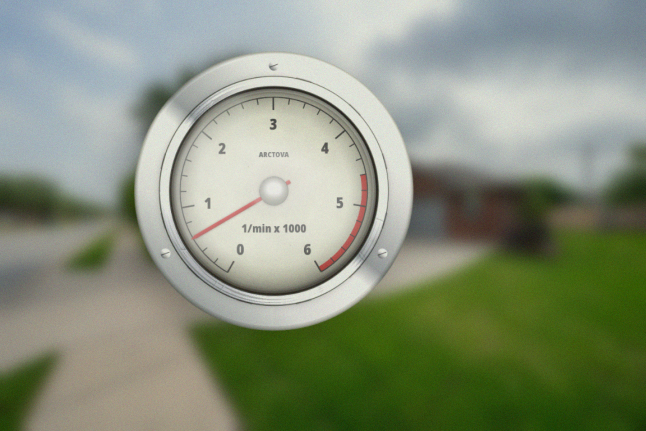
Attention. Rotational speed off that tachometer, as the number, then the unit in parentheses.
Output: 600 (rpm)
